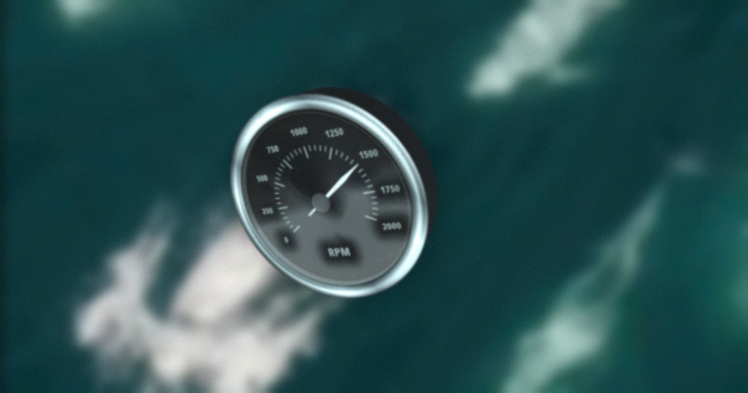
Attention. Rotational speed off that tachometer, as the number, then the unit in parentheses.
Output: 1500 (rpm)
